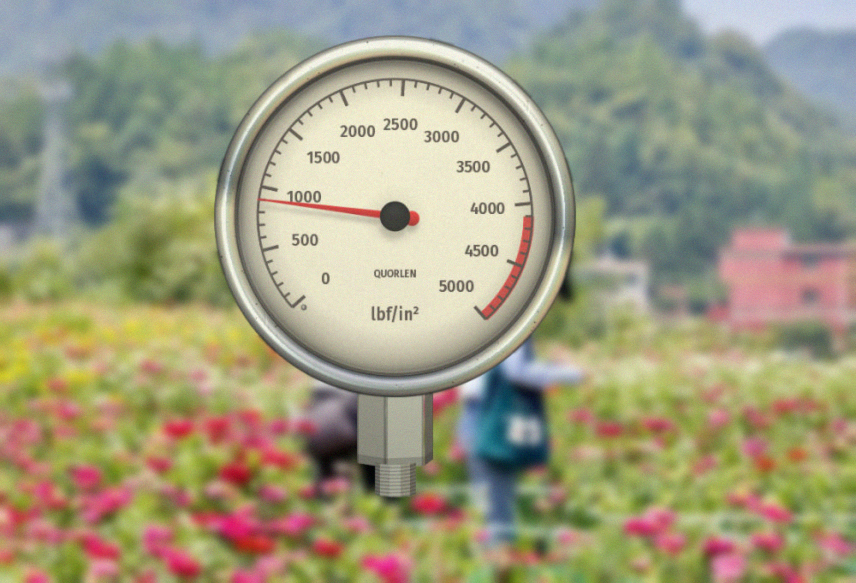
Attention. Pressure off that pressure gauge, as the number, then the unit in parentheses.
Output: 900 (psi)
